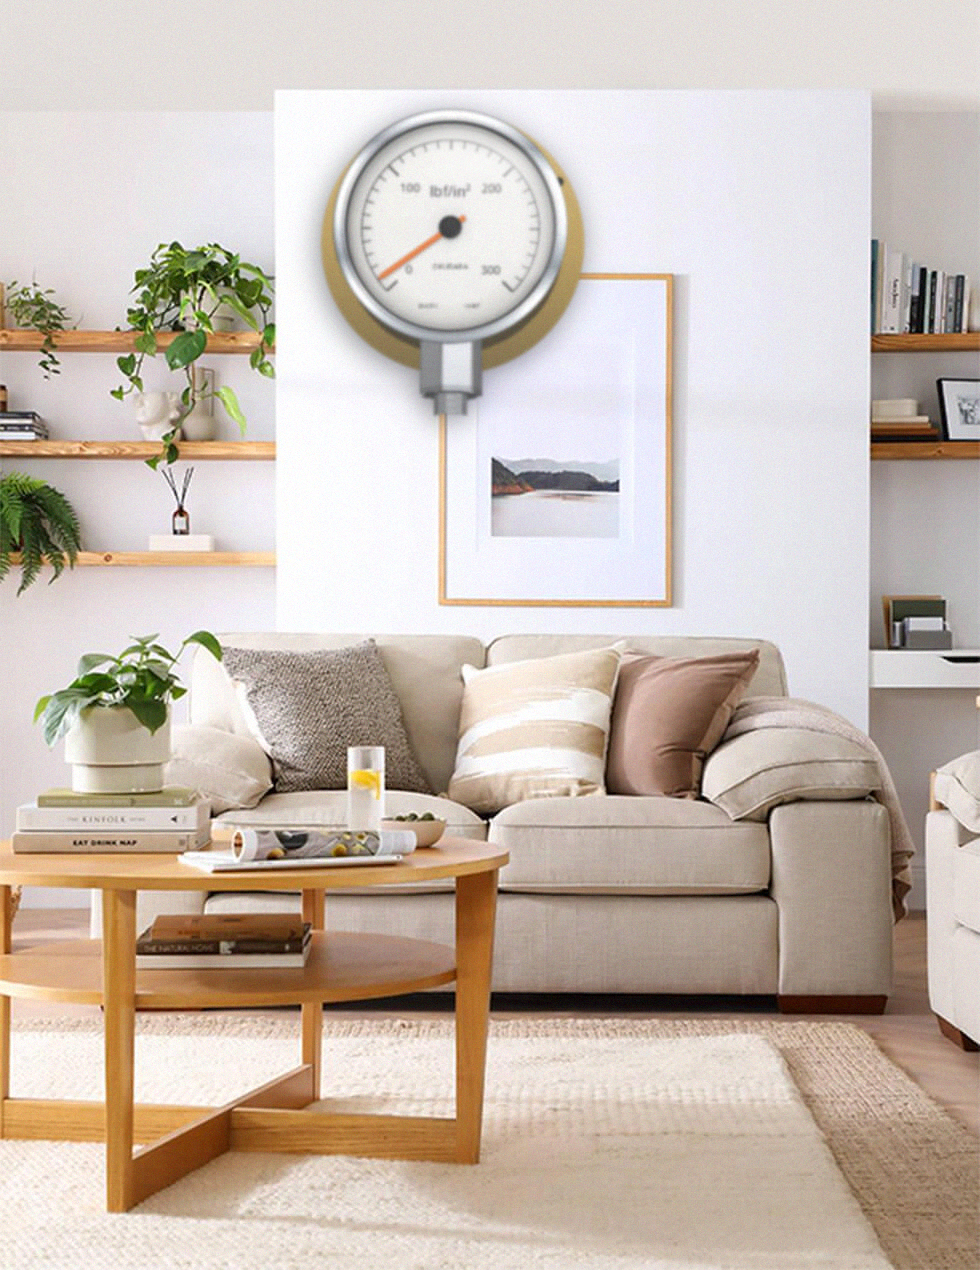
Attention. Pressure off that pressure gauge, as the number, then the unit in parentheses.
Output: 10 (psi)
